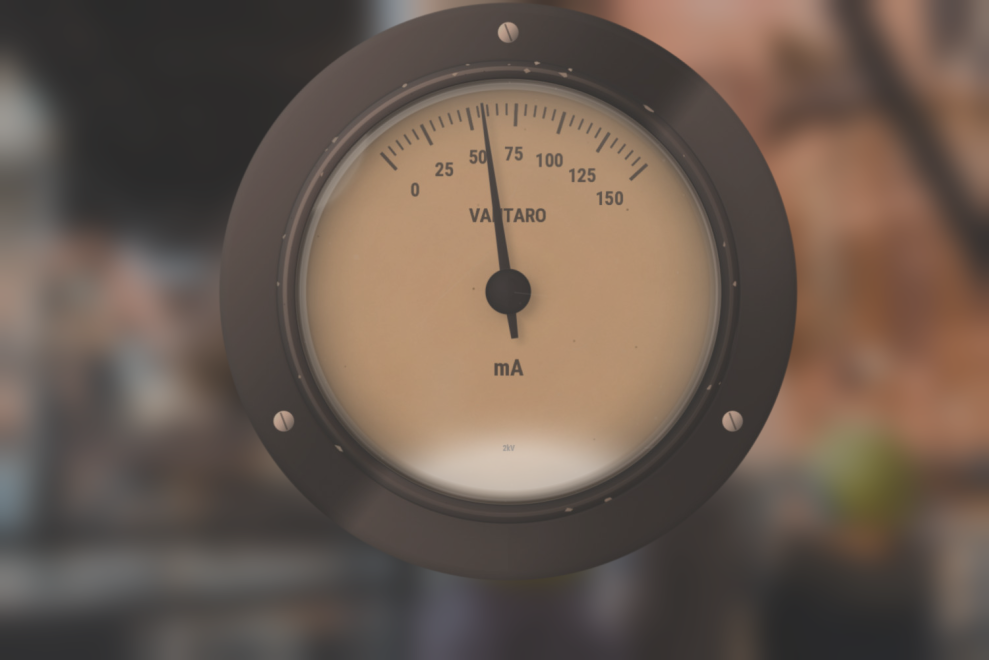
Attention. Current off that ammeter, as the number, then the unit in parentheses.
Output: 57.5 (mA)
